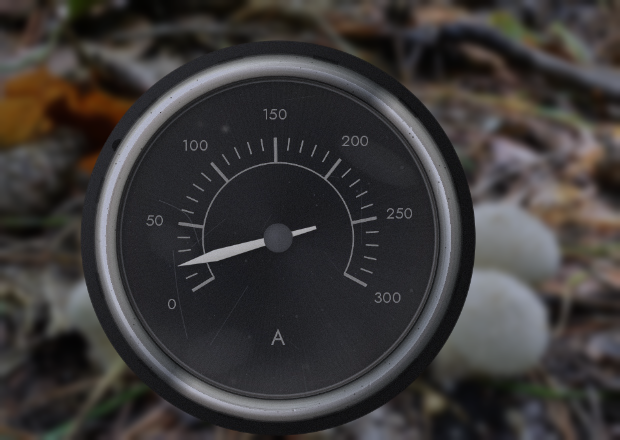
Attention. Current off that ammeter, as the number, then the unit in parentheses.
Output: 20 (A)
